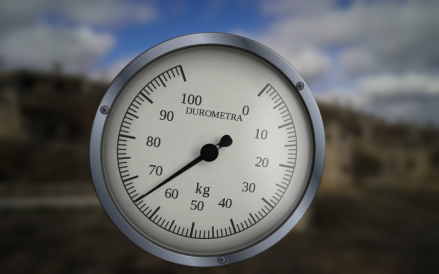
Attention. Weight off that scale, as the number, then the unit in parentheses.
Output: 65 (kg)
